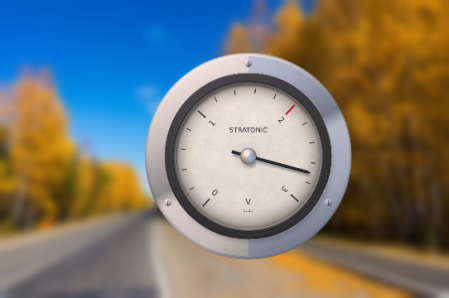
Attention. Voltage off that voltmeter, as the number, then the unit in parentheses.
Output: 2.7 (V)
